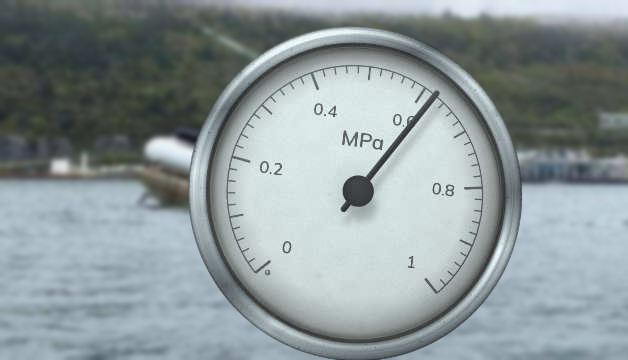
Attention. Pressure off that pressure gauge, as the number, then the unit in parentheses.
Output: 0.62 (MPa)
